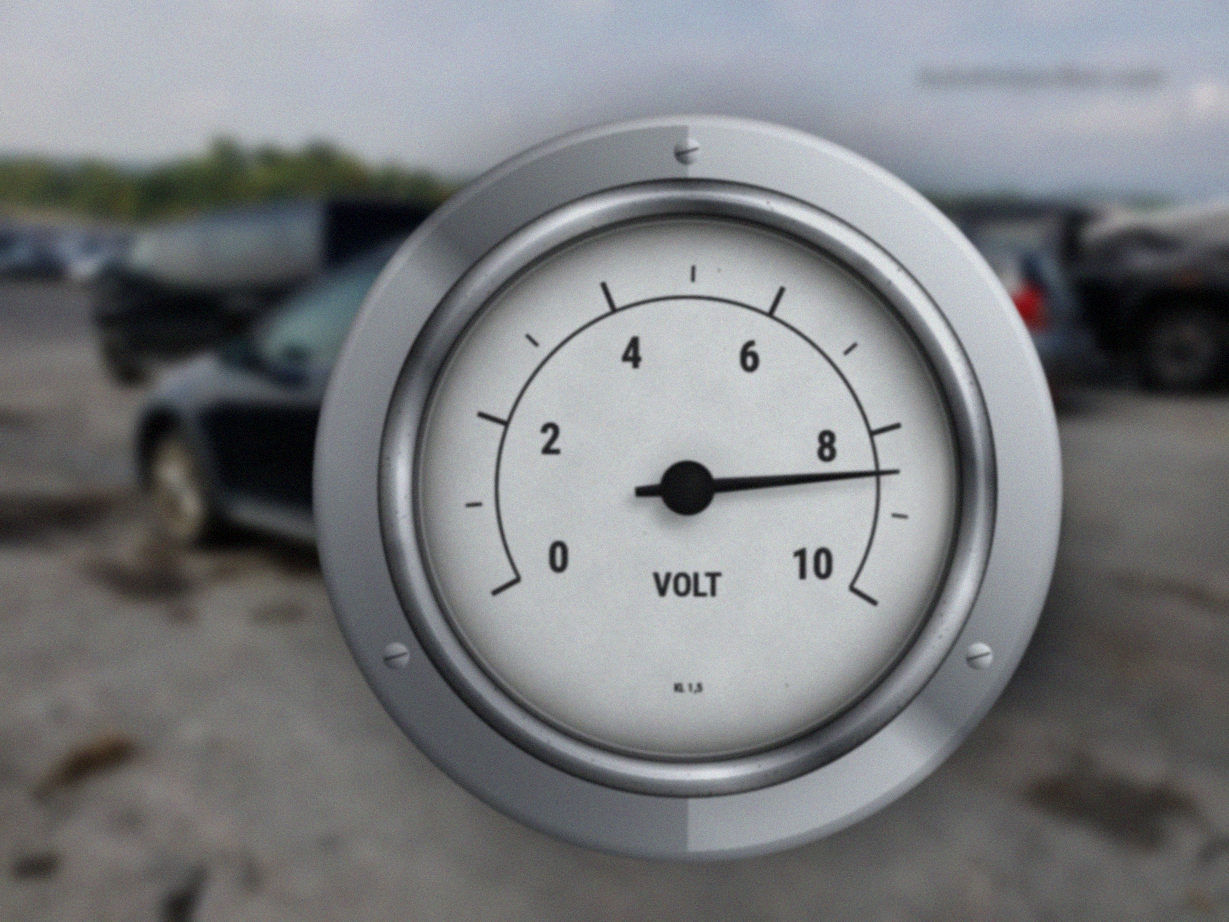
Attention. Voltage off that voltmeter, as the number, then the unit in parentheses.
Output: 8.5 (V)
